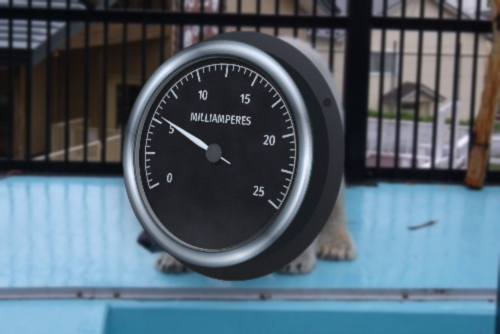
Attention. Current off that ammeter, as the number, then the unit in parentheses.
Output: 5.5 (mA)
